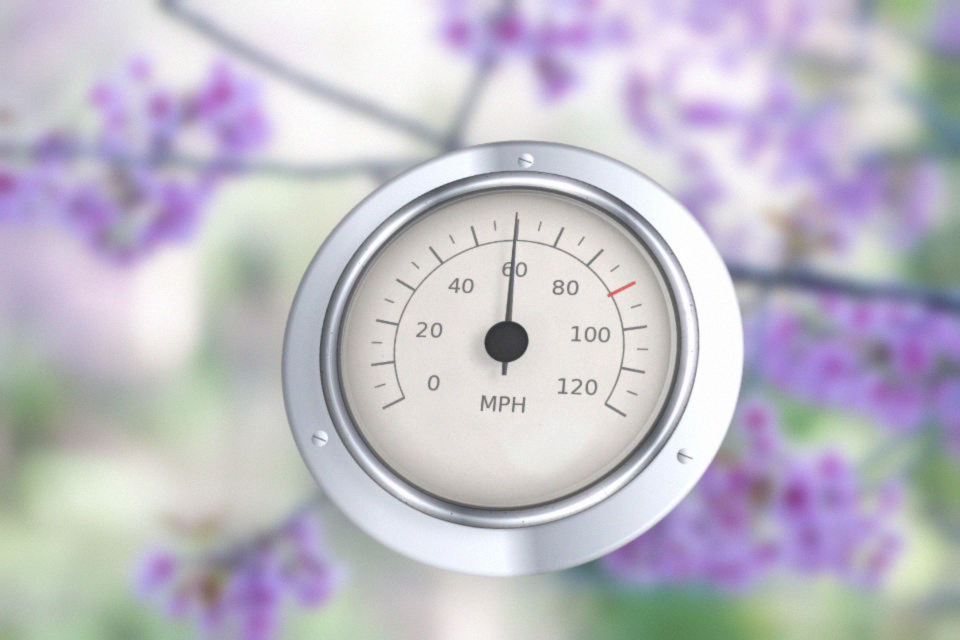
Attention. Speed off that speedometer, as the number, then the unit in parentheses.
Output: 60 (mph)
